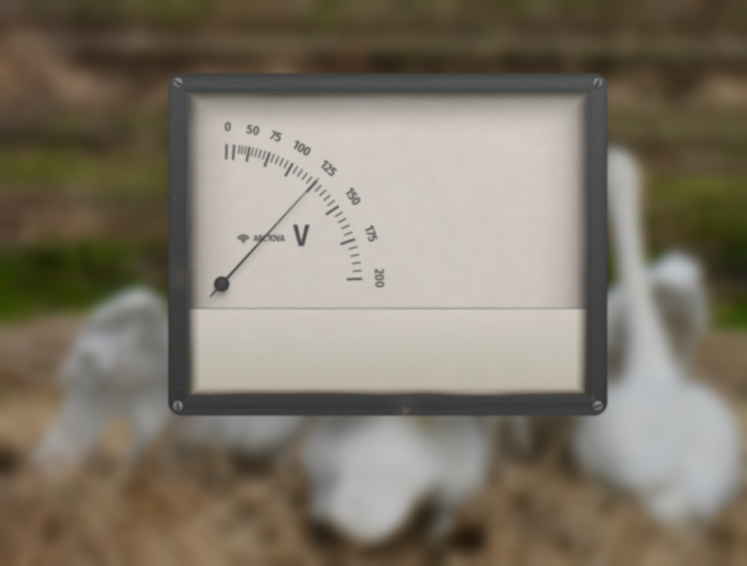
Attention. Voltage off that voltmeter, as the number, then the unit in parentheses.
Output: 125 (V)
